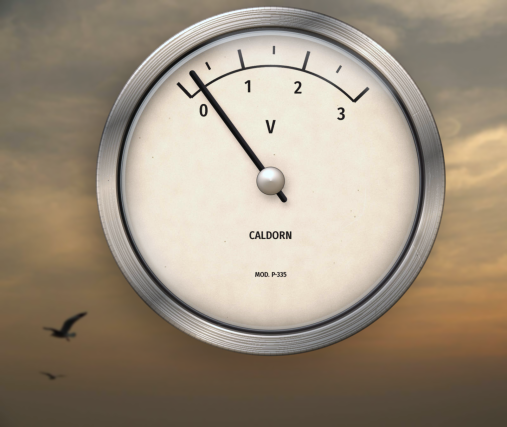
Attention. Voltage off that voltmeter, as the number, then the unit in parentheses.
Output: 0.25 (V)
